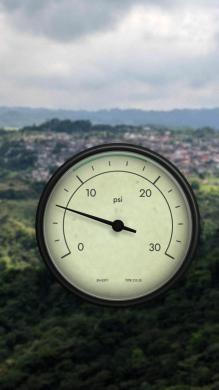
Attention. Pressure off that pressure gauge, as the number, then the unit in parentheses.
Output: 6 (psi)
